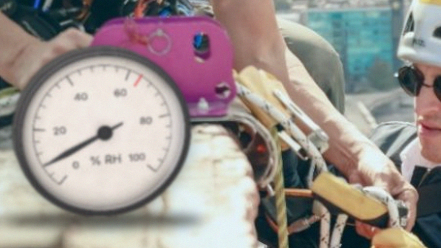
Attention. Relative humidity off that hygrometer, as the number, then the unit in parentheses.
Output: 8 (%)
